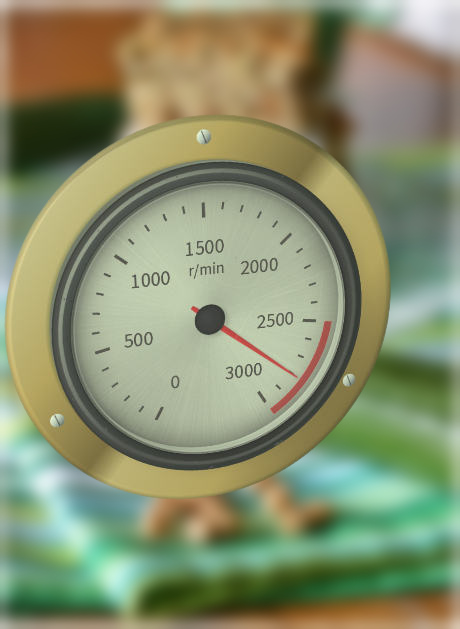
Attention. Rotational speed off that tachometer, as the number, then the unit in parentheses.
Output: 2800 (rpm)
